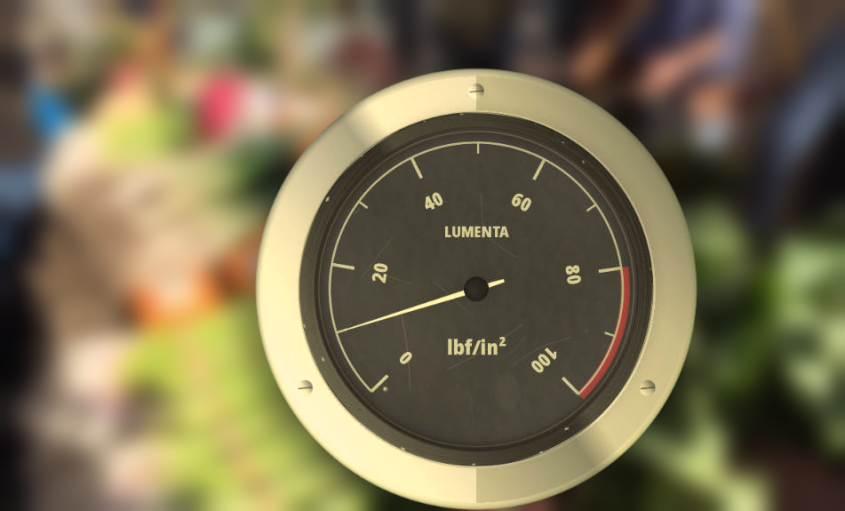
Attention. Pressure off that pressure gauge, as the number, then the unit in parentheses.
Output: 10 (psi)
